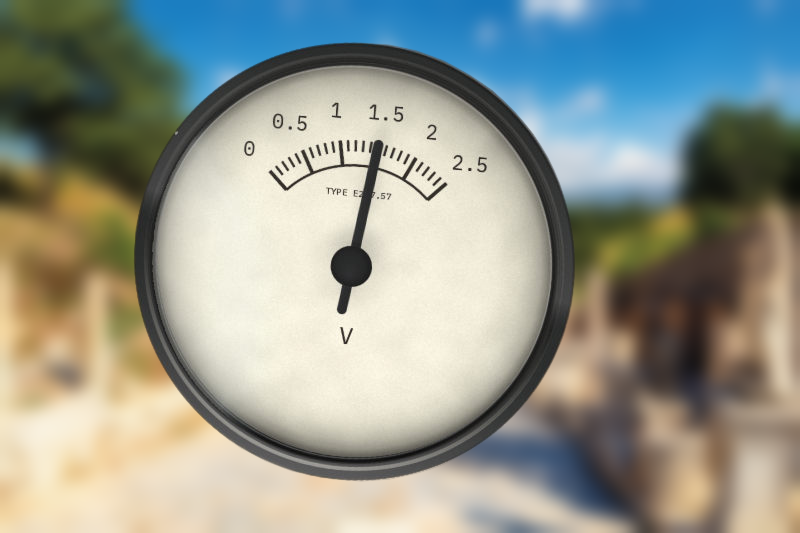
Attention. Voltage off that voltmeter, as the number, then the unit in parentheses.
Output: 1.5 (V)
